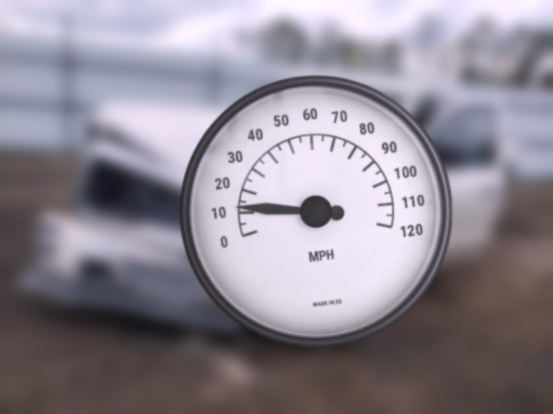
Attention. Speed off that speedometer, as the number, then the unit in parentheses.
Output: 12.5 (mph)
